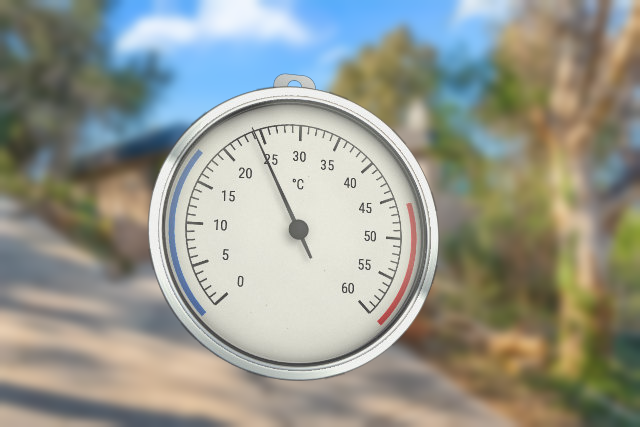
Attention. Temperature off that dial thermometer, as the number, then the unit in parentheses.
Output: 24 (°C)
